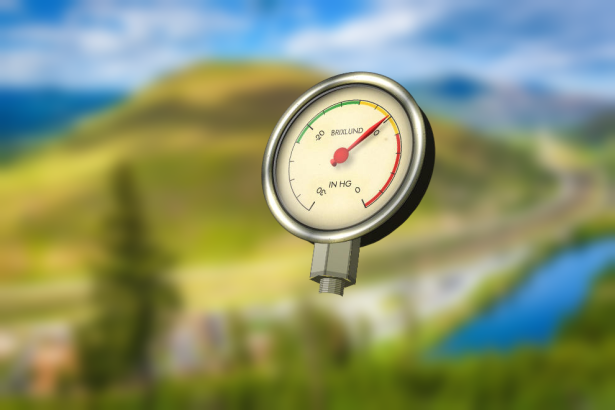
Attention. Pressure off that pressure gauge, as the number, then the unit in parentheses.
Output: -10 (inHg)
